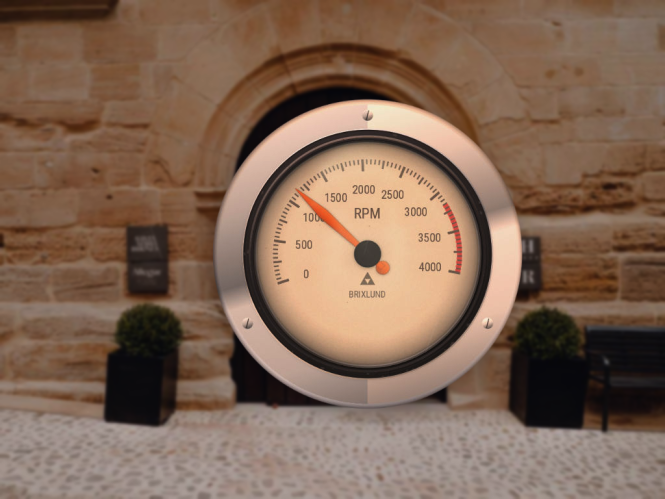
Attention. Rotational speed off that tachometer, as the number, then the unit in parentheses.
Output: 1150 (rpm)
